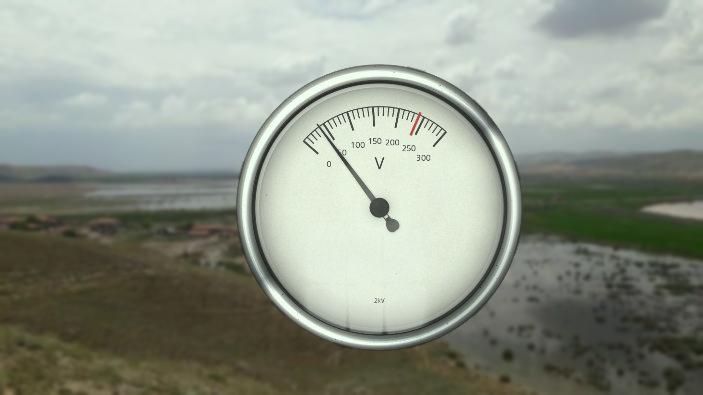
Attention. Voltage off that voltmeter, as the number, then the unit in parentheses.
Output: 40 (V)
